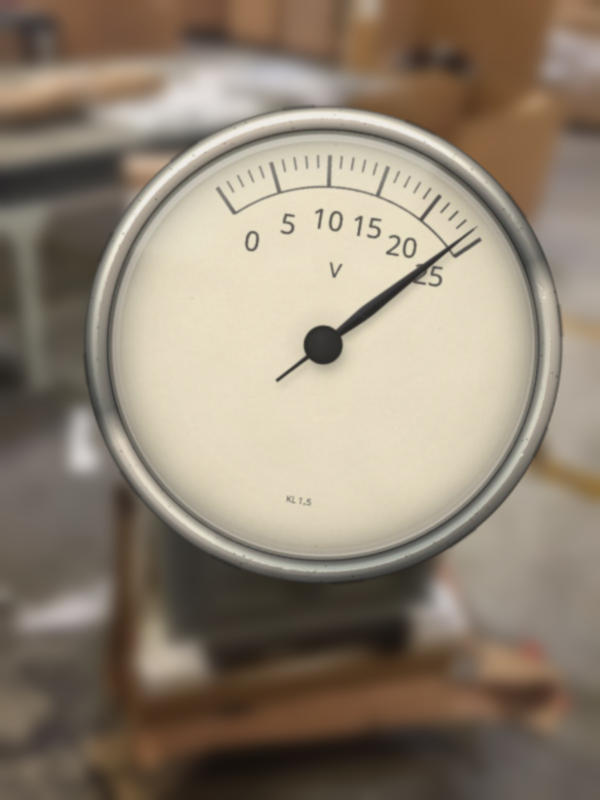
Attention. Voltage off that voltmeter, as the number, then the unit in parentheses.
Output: 24 (V)
